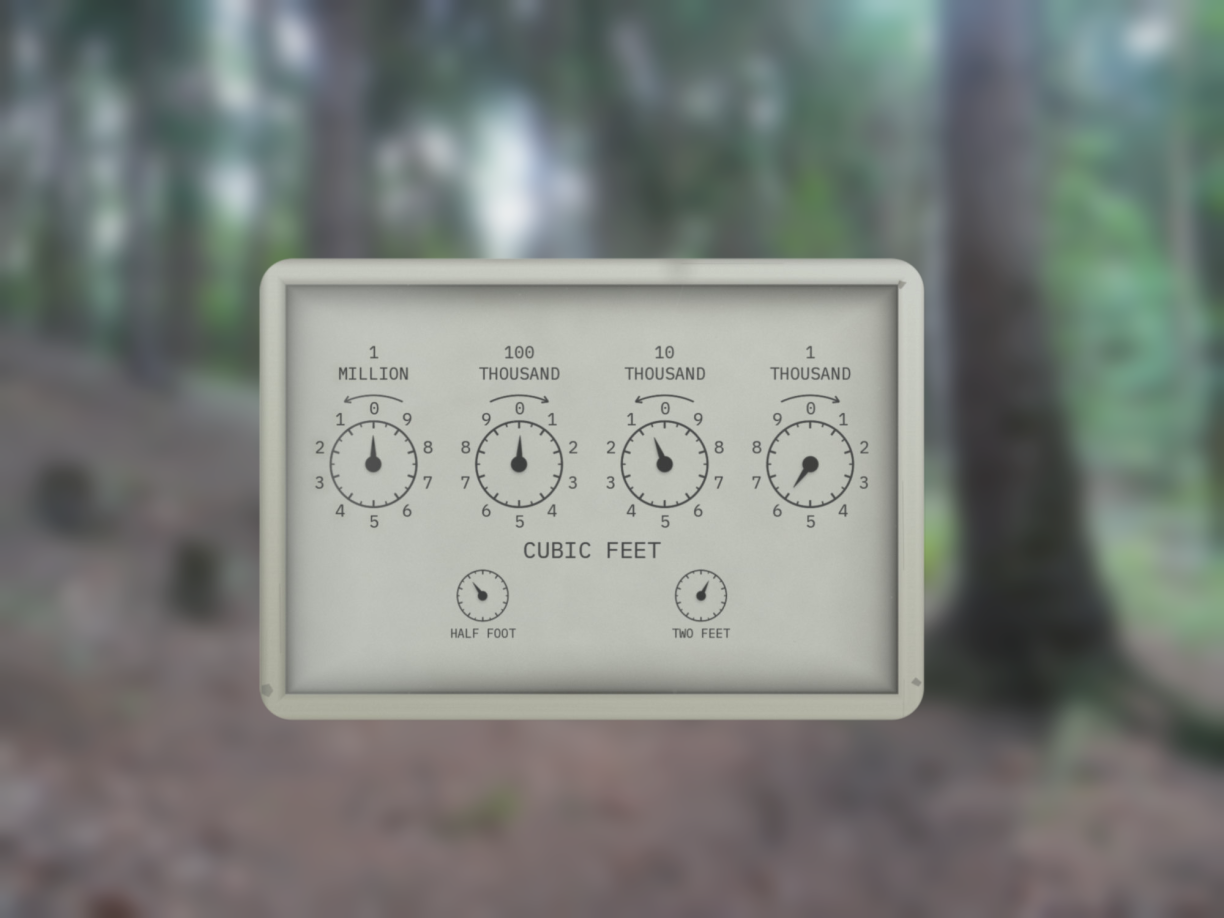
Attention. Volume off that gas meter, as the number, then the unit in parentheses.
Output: 600 (ft³)
